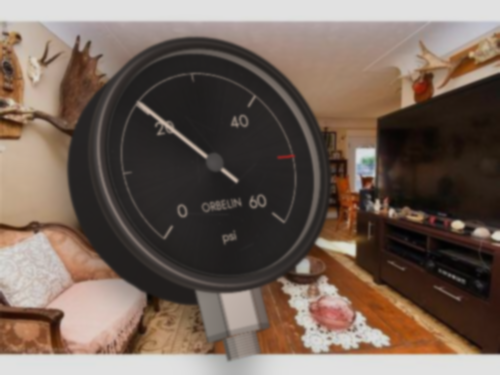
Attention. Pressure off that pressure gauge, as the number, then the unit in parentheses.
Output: 20 (psi)
